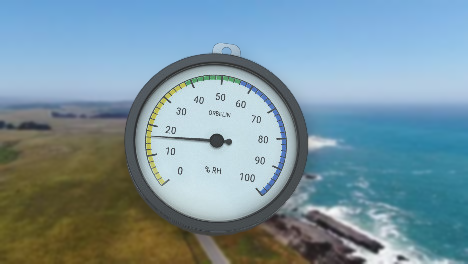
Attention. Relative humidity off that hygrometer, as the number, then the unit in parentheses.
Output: 16 (%)
